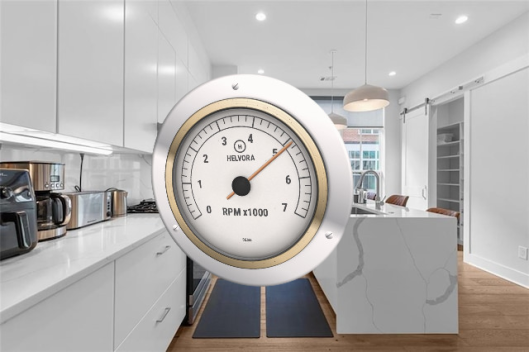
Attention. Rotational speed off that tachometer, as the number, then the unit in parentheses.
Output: 5100 (rpm)
